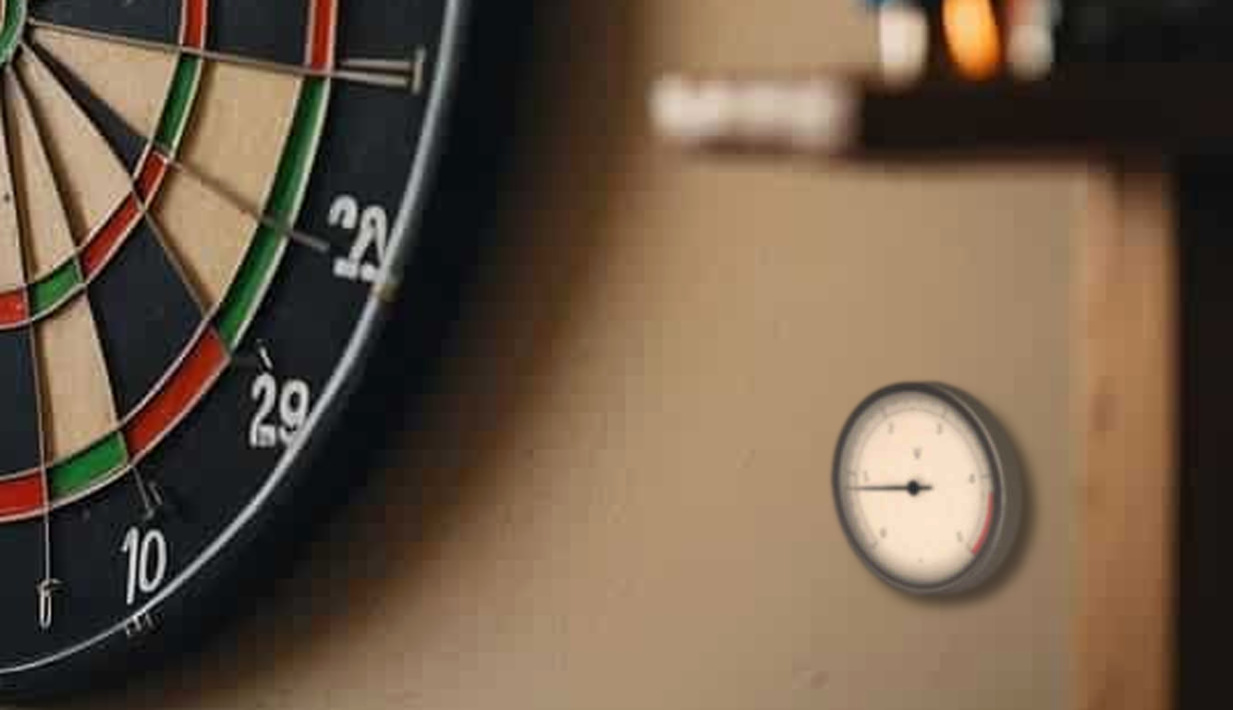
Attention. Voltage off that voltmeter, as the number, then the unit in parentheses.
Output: 0.8 (V)
